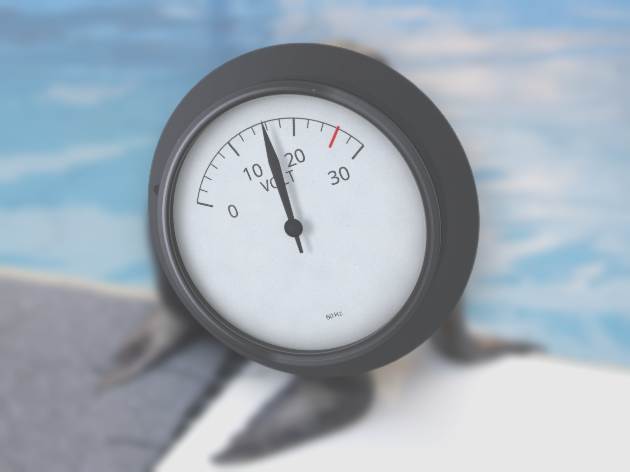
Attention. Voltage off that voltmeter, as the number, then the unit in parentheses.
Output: 16 (V)
